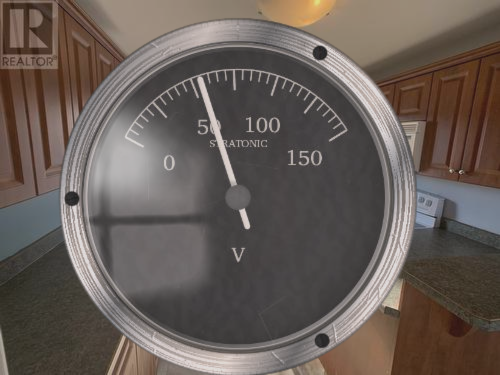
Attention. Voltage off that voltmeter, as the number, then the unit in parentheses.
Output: 55 (V)
